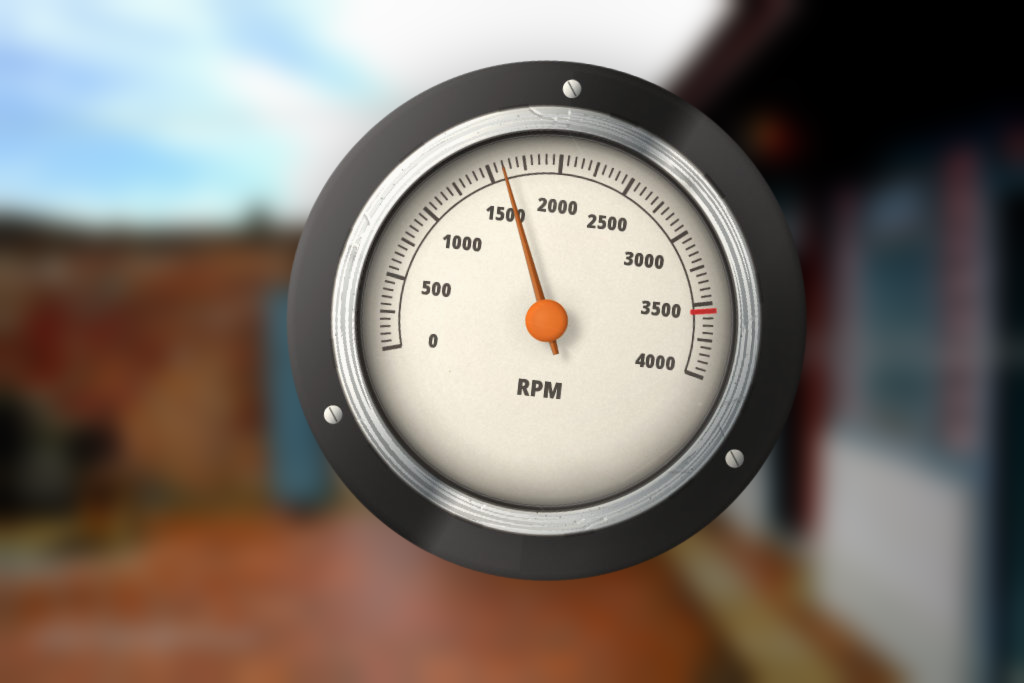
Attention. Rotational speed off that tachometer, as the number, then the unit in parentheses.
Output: 1600 (rpm)
